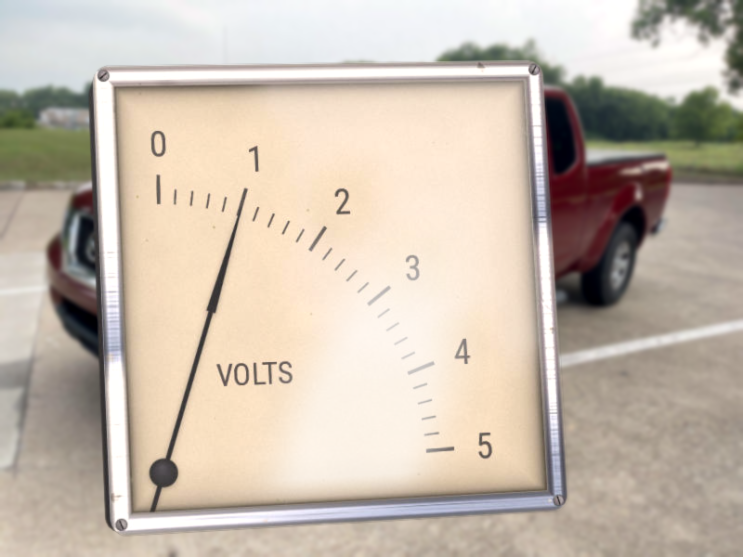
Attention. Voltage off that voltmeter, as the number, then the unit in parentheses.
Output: 1 (V)
